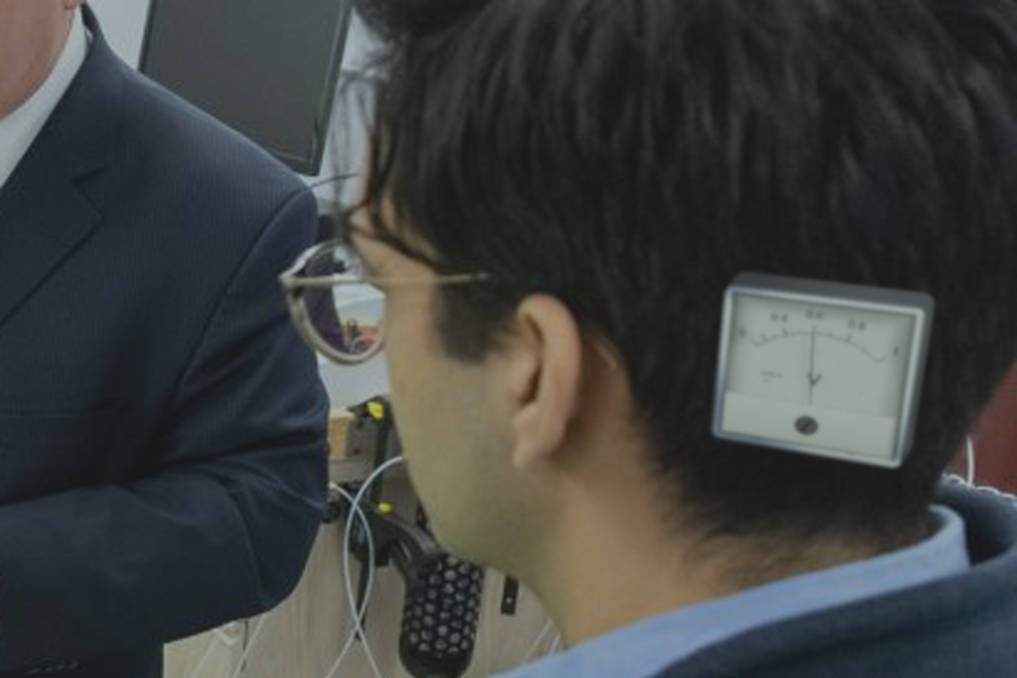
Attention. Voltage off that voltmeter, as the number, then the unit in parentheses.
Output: 0.6 (V)
